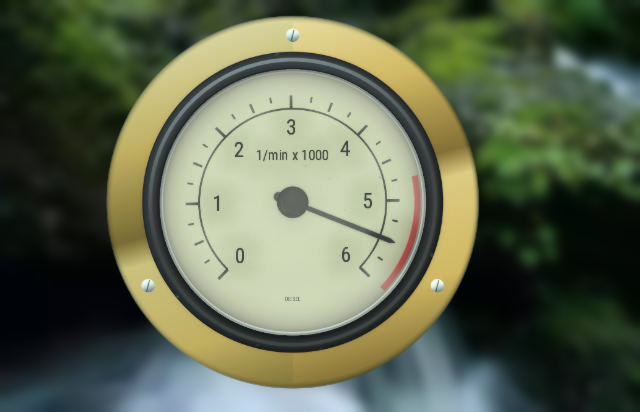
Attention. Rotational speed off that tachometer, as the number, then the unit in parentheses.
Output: 5500 (rpm)
